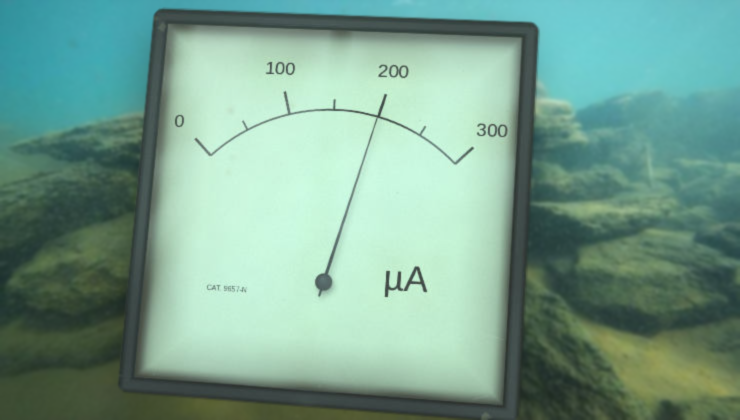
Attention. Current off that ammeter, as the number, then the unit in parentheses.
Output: 200 (µA)
